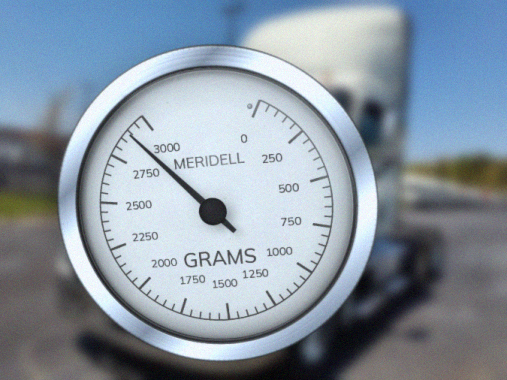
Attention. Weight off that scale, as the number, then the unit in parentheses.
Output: 2900 (g)
